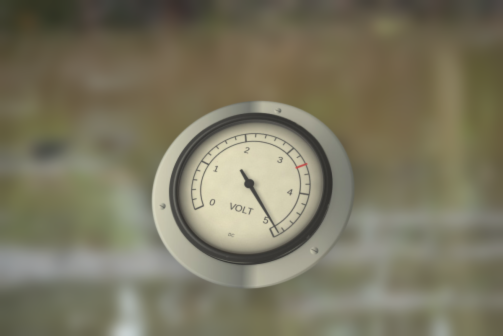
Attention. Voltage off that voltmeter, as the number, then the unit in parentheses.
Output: 4.9 (V)
